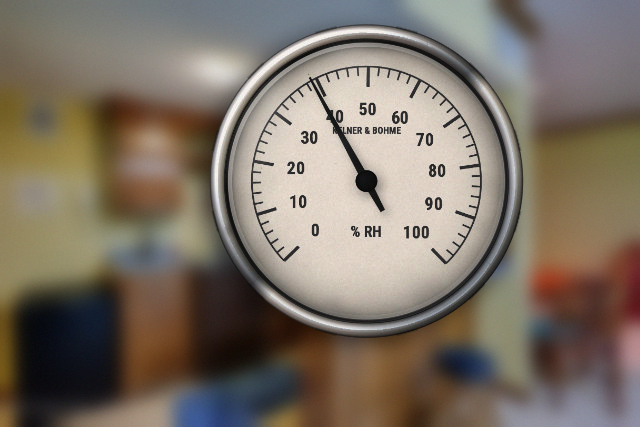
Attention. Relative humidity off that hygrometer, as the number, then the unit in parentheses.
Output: 39 (%)
